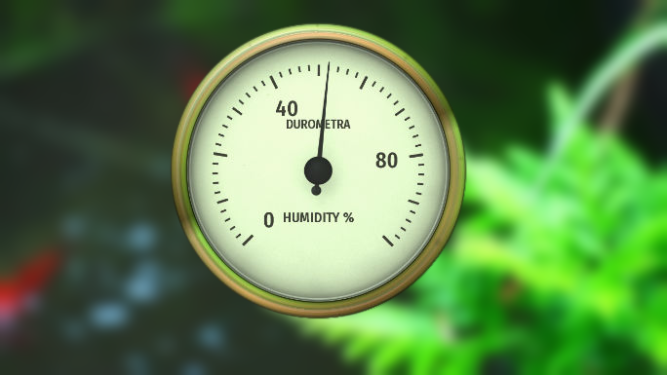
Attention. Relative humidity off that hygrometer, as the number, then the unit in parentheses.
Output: 52 (%)
